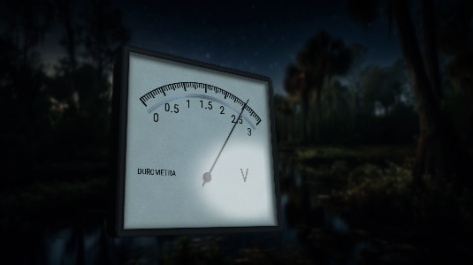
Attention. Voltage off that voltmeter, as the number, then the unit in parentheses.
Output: 2.5 (V)
